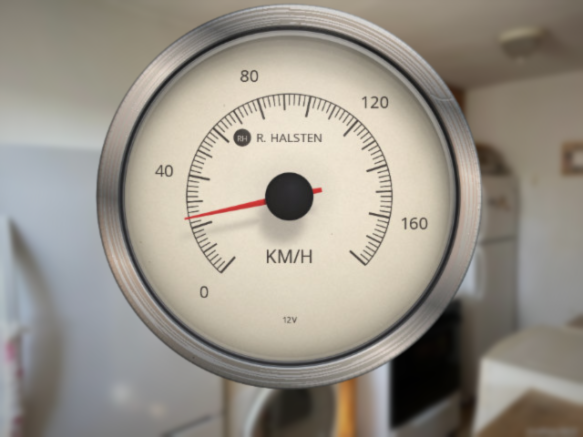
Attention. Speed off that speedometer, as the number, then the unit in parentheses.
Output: 24 (km/h)
